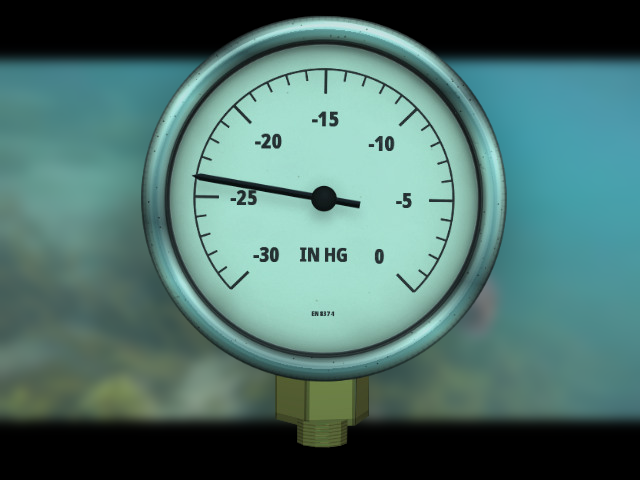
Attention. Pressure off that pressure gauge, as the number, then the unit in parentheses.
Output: -24 (inHg)
